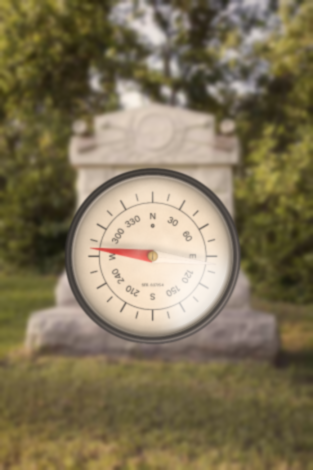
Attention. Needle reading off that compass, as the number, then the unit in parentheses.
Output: 277.5 (°)
